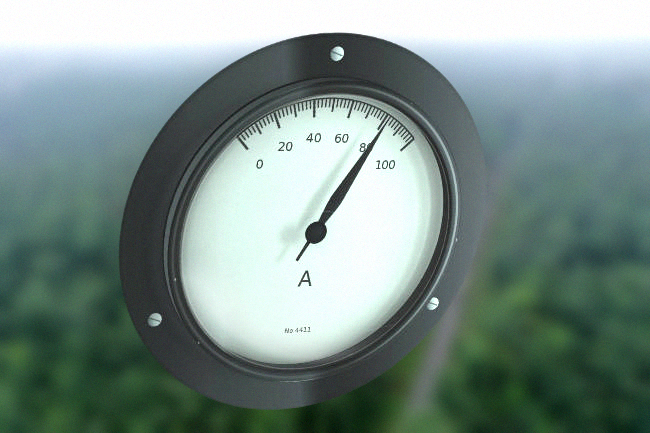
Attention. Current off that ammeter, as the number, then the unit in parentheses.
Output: 80 (A)
